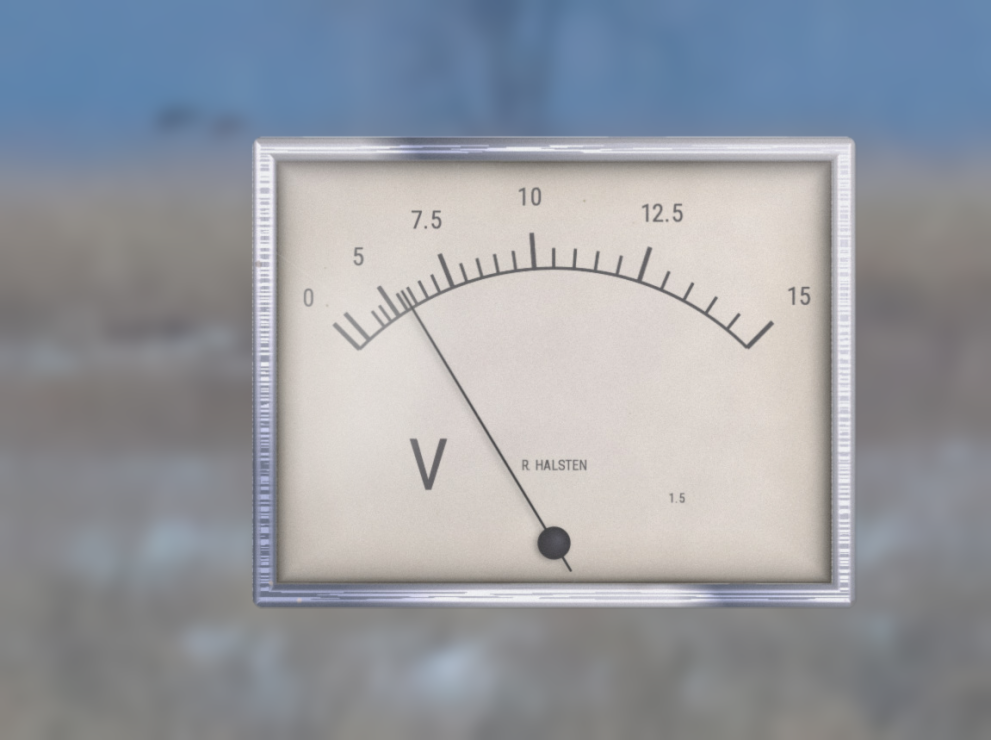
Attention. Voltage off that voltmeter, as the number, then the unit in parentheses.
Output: 5.75 (V)
